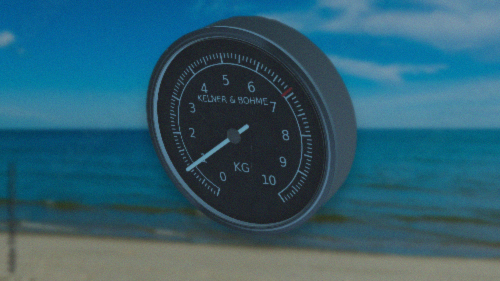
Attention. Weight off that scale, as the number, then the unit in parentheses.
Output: 1 (kg)
